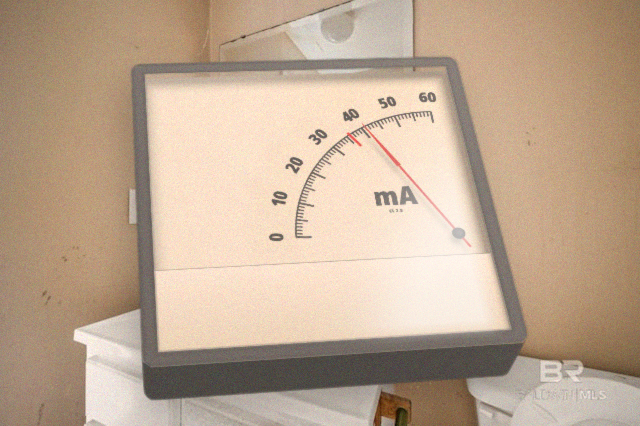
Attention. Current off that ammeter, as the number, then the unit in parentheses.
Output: 40 (mA)
